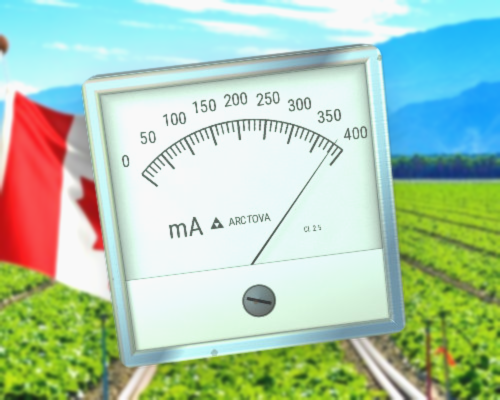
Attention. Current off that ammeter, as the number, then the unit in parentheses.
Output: 380 (mA)
